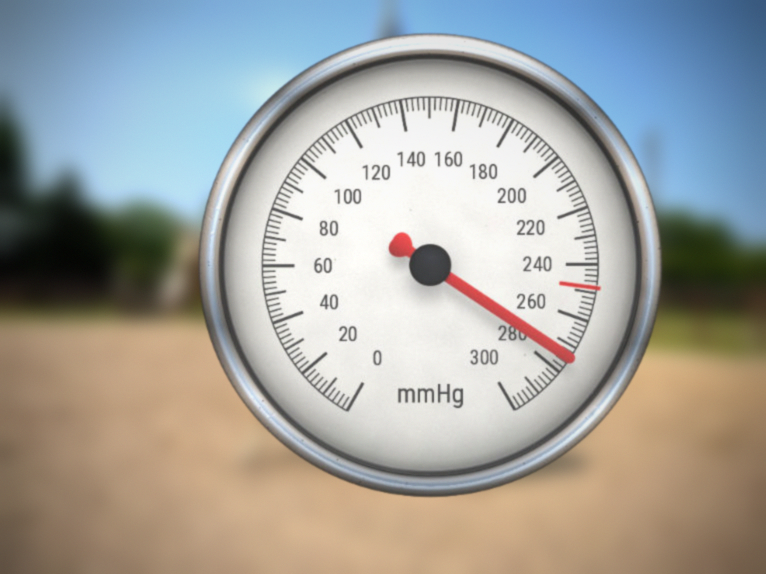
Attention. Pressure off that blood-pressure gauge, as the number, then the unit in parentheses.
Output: 274 (mmHg)
